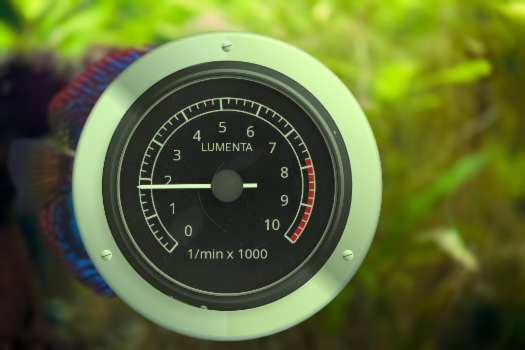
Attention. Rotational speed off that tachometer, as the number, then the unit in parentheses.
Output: 1800 (rpm)
